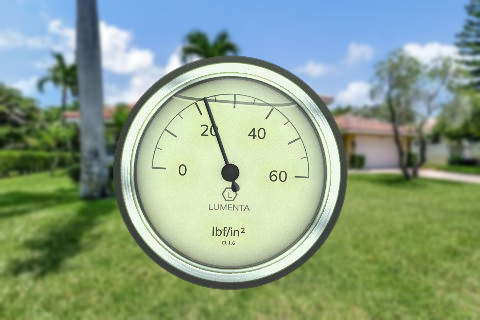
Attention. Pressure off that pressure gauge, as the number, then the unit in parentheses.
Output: 22.5 (psi)
